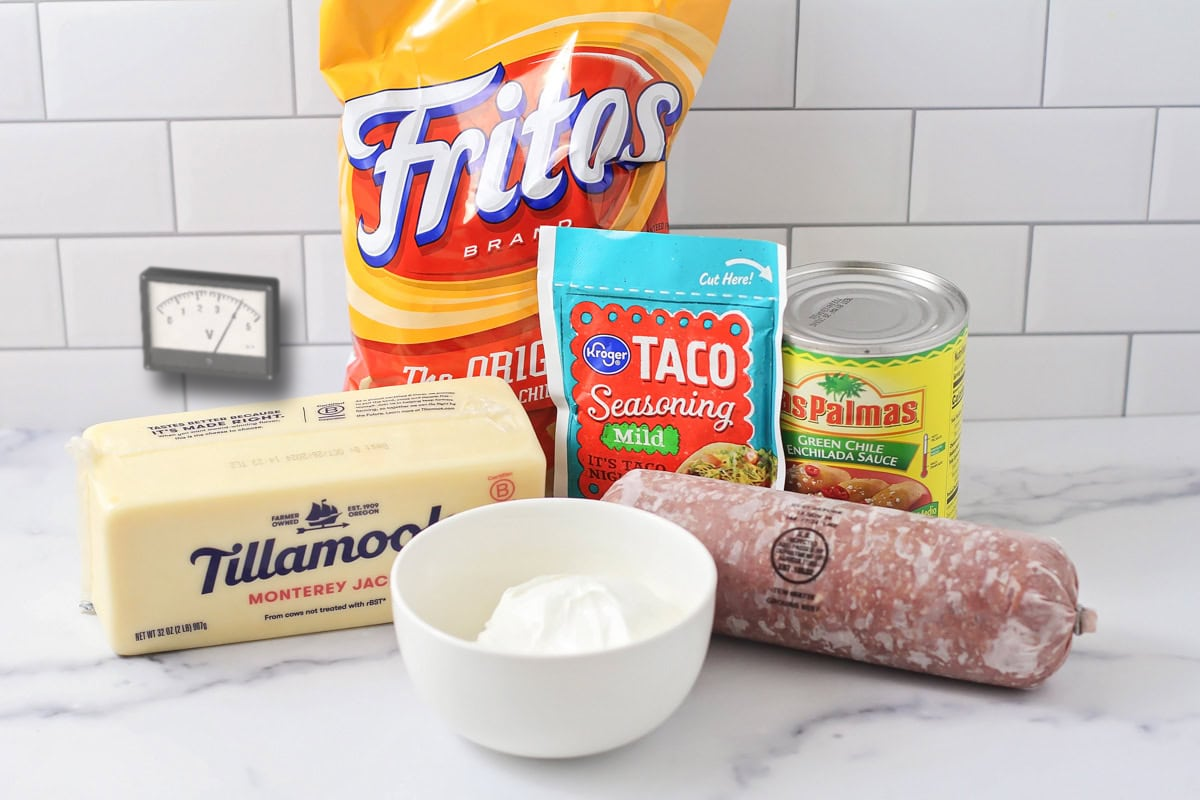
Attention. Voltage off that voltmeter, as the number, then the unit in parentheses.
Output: 4 (V)
